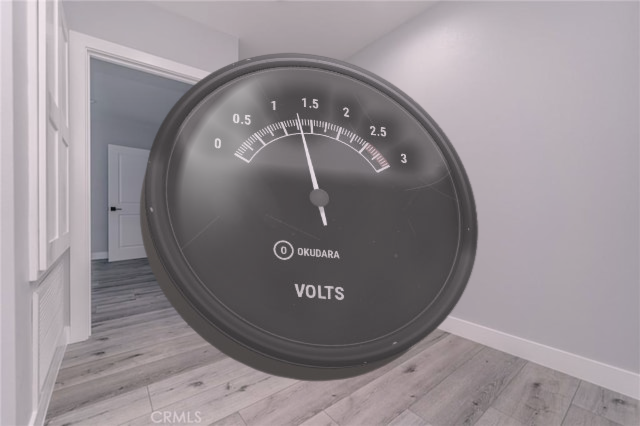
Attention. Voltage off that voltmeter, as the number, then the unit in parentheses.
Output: 1.25 (V)
